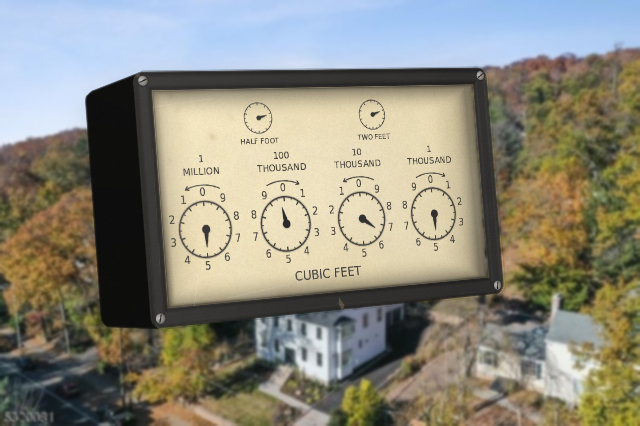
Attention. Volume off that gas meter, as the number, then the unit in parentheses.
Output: 496500 (ft³)
